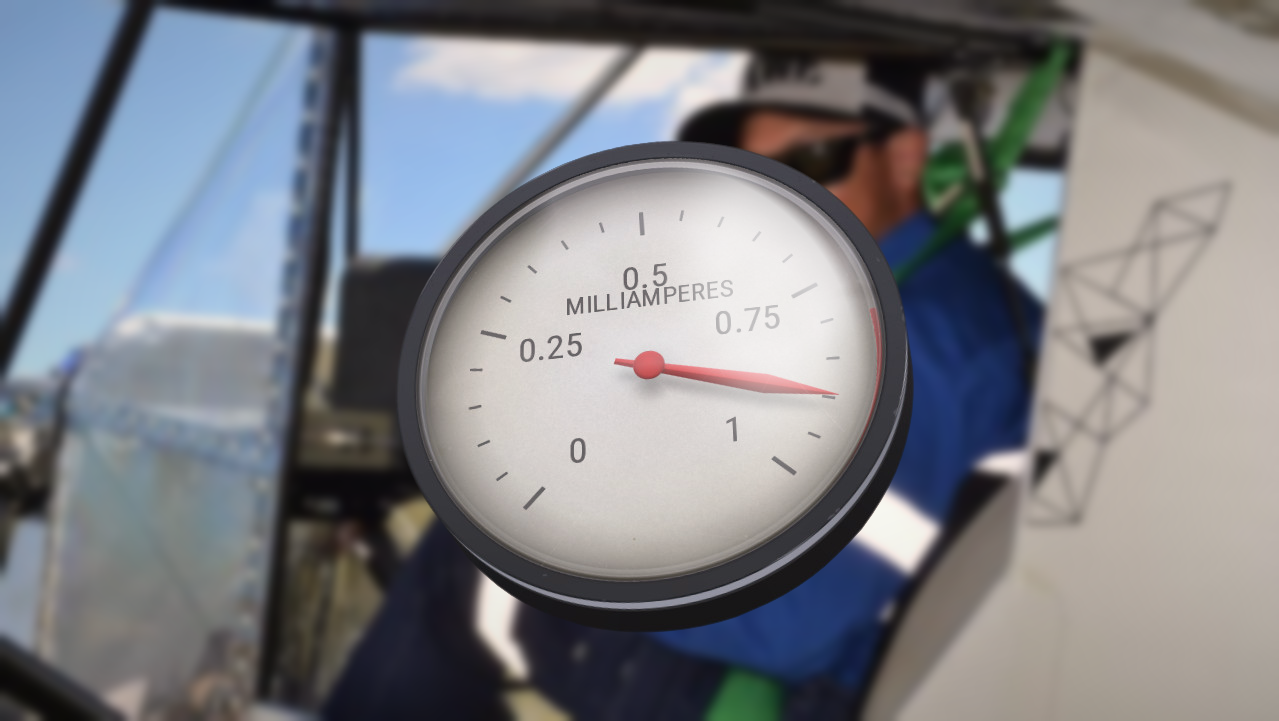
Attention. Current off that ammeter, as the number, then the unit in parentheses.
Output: 0.9 (mA)
